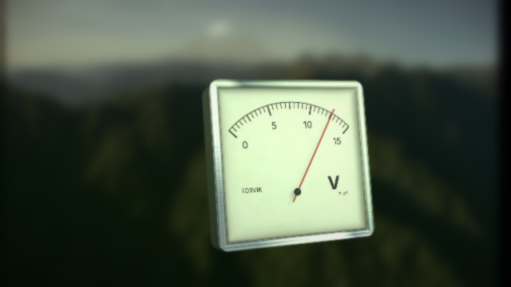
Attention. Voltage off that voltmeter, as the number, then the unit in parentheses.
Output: 12.5 (V)
